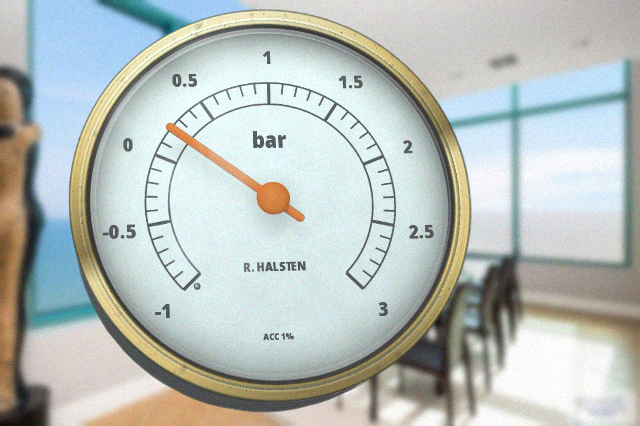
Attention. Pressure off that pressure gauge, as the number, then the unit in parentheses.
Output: 0.2 (bar)
